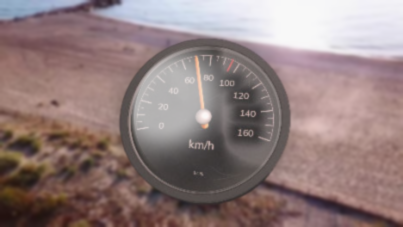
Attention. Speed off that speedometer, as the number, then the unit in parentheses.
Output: 70 (km/h)
